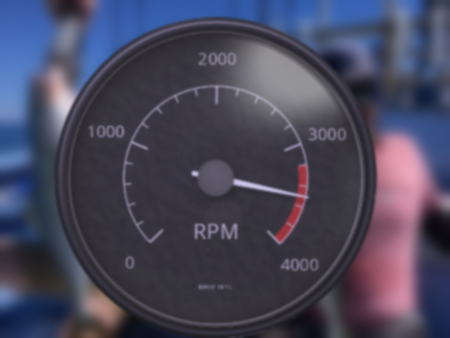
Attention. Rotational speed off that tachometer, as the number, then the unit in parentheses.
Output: 3500 (rpm)
